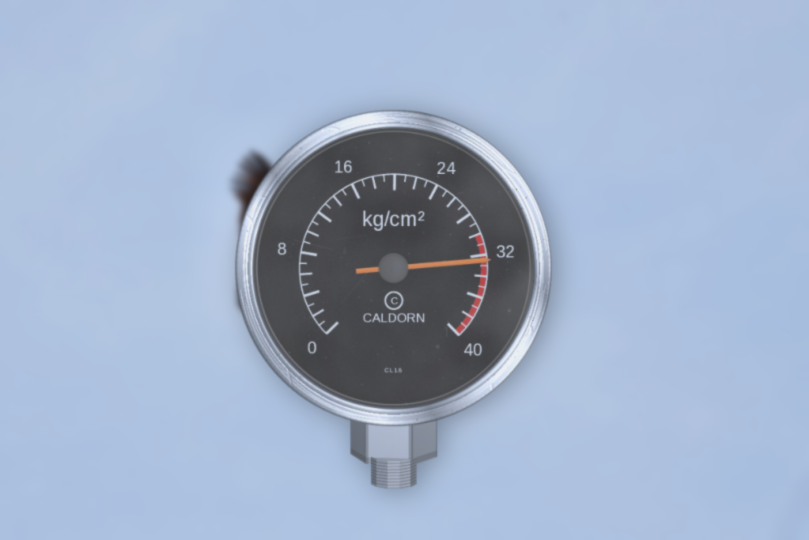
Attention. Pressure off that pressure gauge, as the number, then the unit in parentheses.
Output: 32.5 (kg/cm²)
